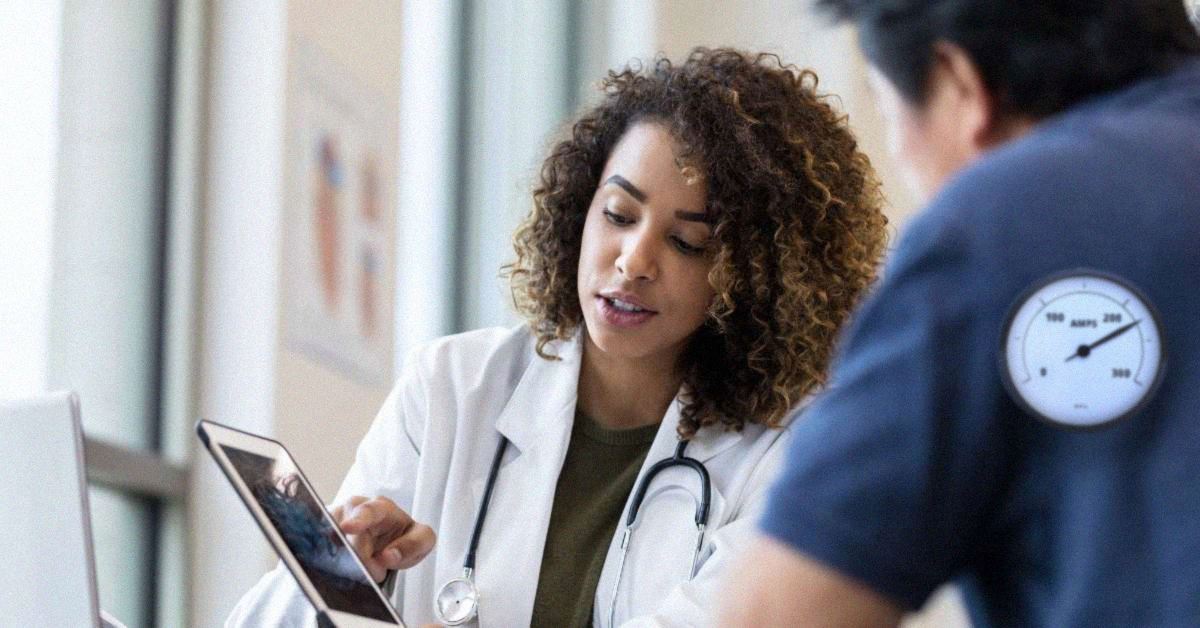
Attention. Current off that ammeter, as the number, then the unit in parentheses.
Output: 225 (A)
